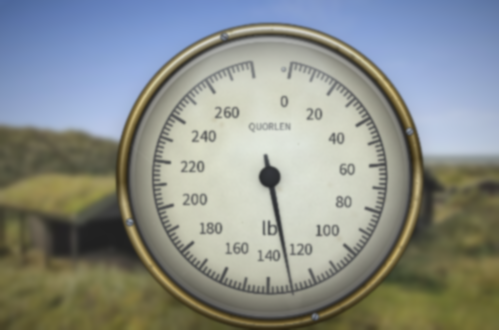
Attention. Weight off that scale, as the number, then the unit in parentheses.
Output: 130 (lb)
